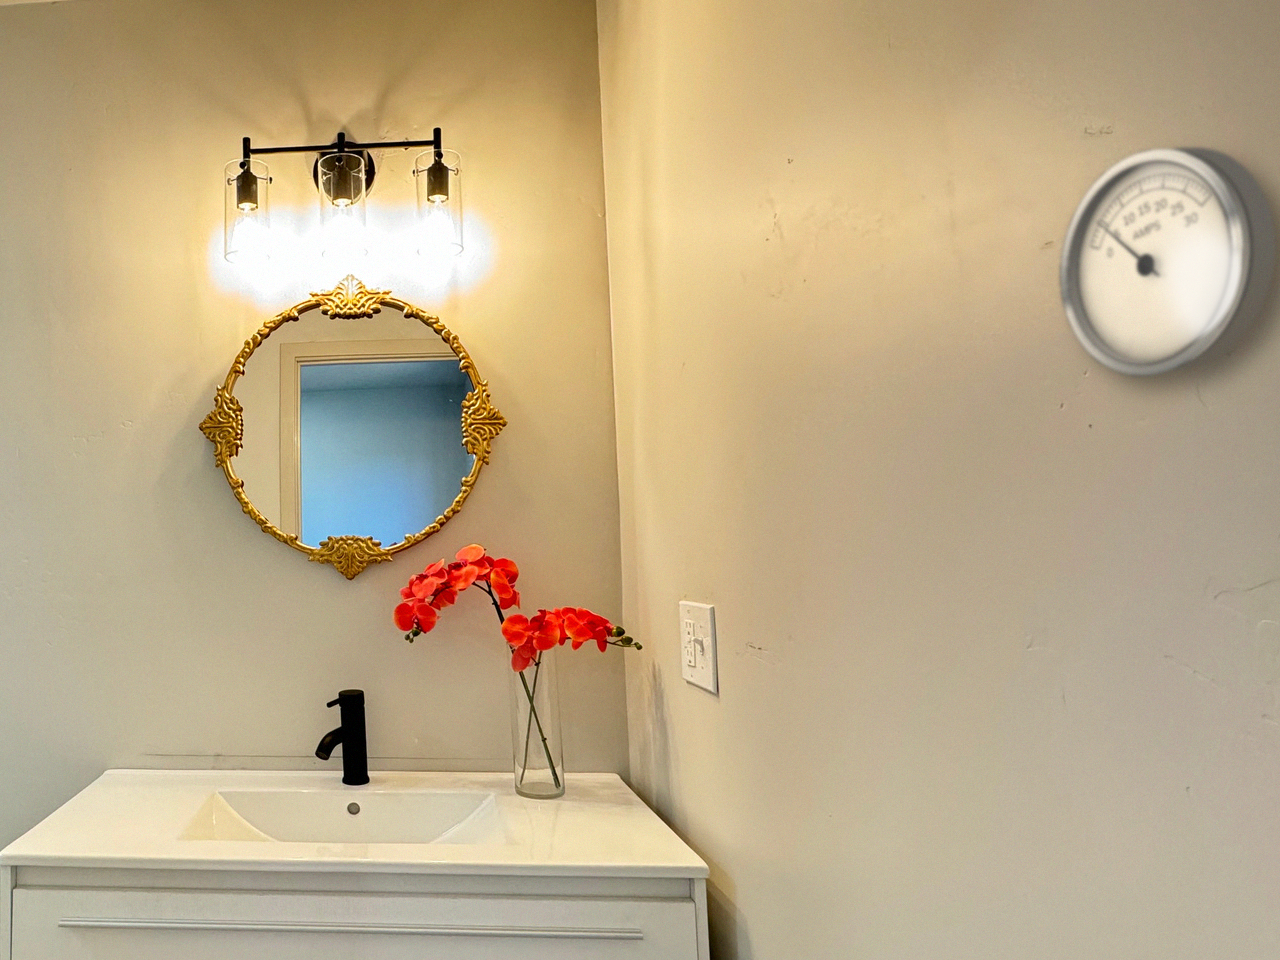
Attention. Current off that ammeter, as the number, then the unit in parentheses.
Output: 5 (A)
